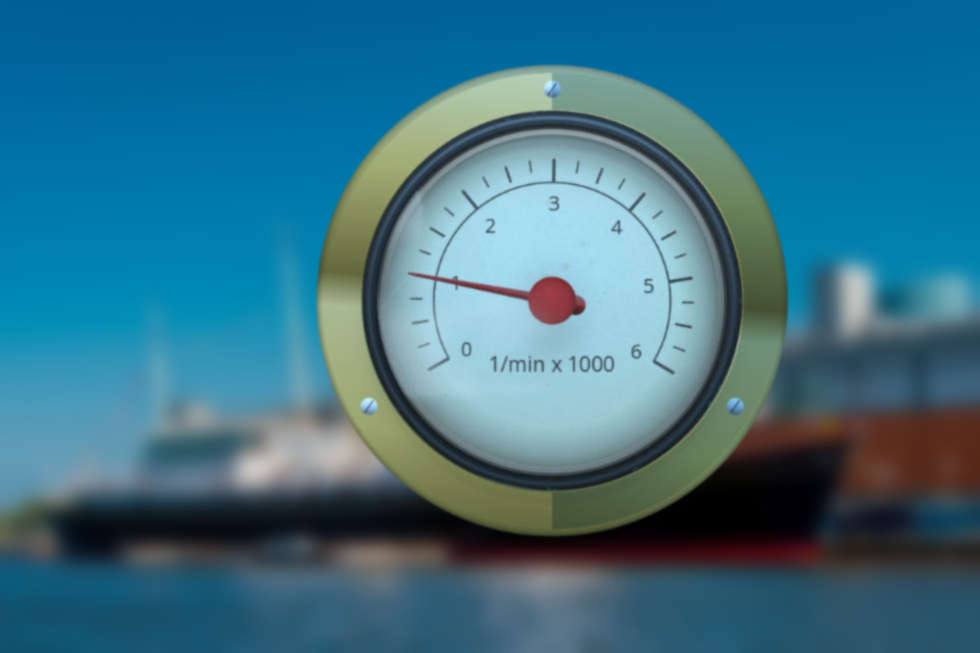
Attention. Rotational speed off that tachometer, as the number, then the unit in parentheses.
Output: 1000 (rpm)
